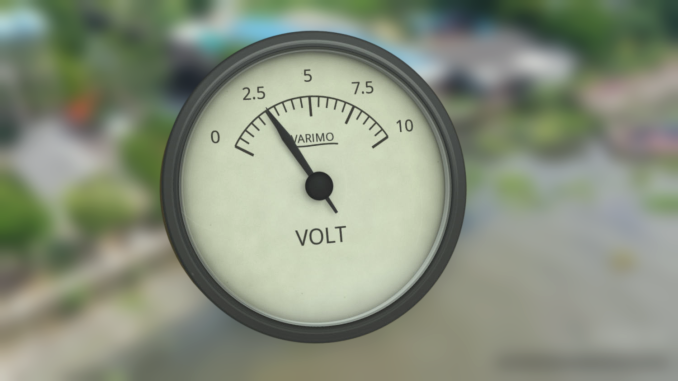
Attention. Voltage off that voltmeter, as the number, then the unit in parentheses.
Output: 2.5 (V)
